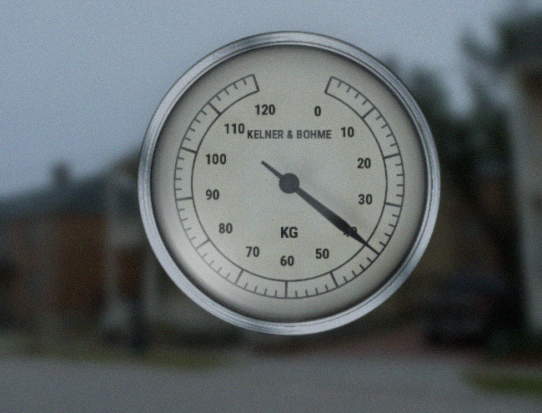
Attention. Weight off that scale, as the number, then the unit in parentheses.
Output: 40 (kg)
